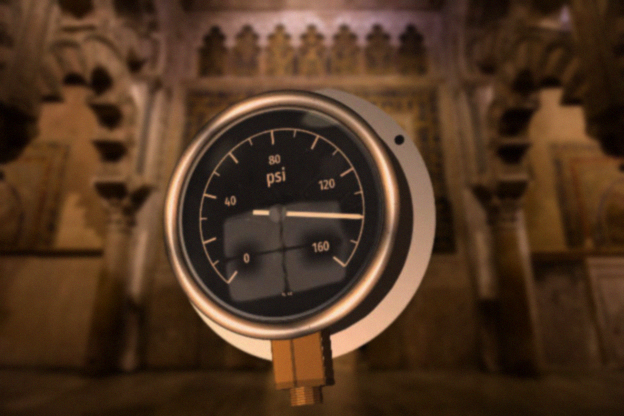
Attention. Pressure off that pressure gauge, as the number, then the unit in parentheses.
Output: 140 (psi)
